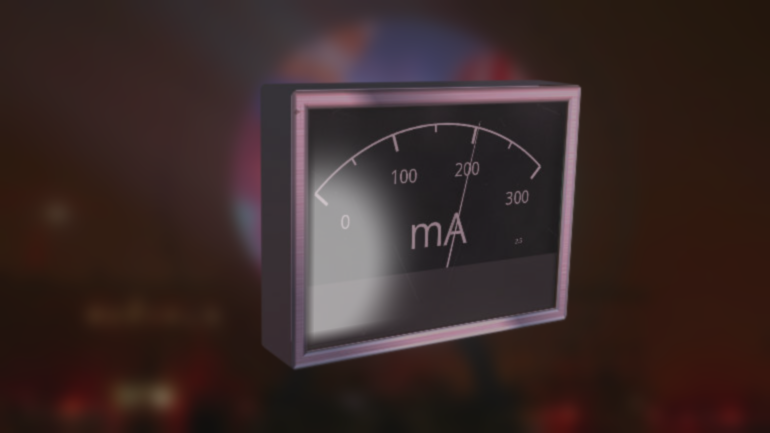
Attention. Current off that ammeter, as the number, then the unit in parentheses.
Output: 200 (mA)
